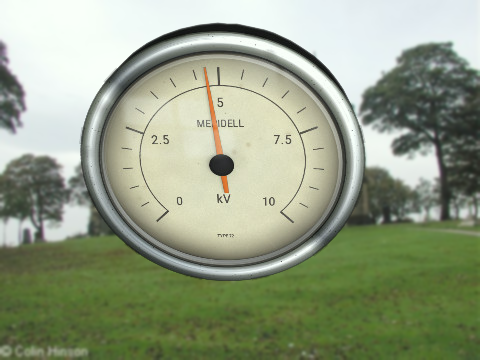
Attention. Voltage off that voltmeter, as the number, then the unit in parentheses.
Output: 4.75 (kV)
